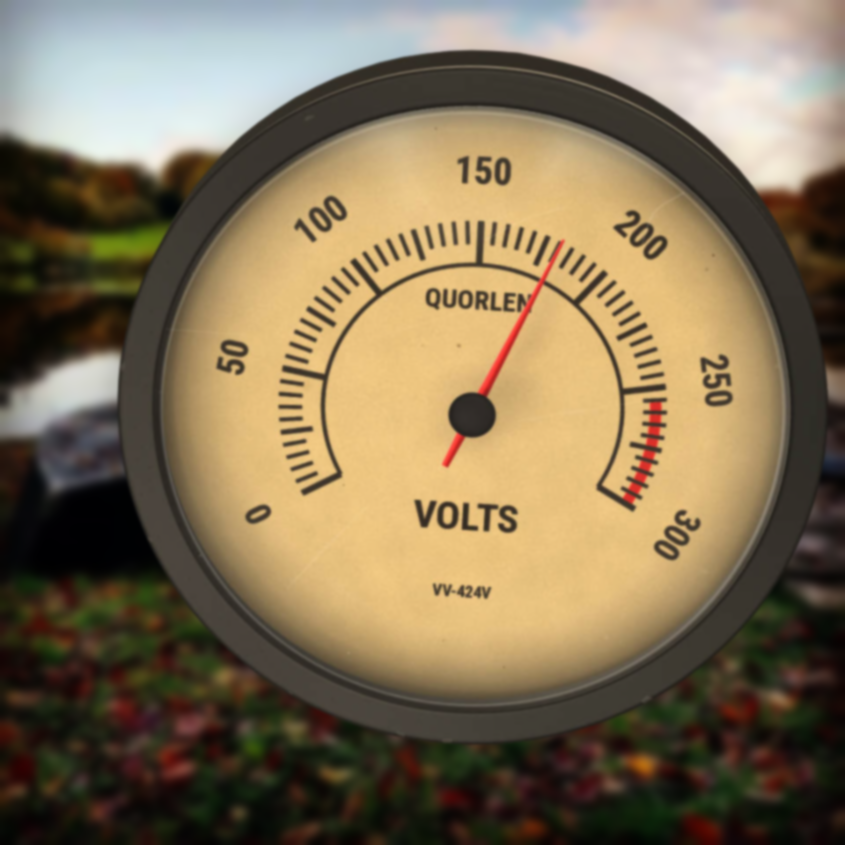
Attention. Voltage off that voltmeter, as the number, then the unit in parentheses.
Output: 180 (V)
